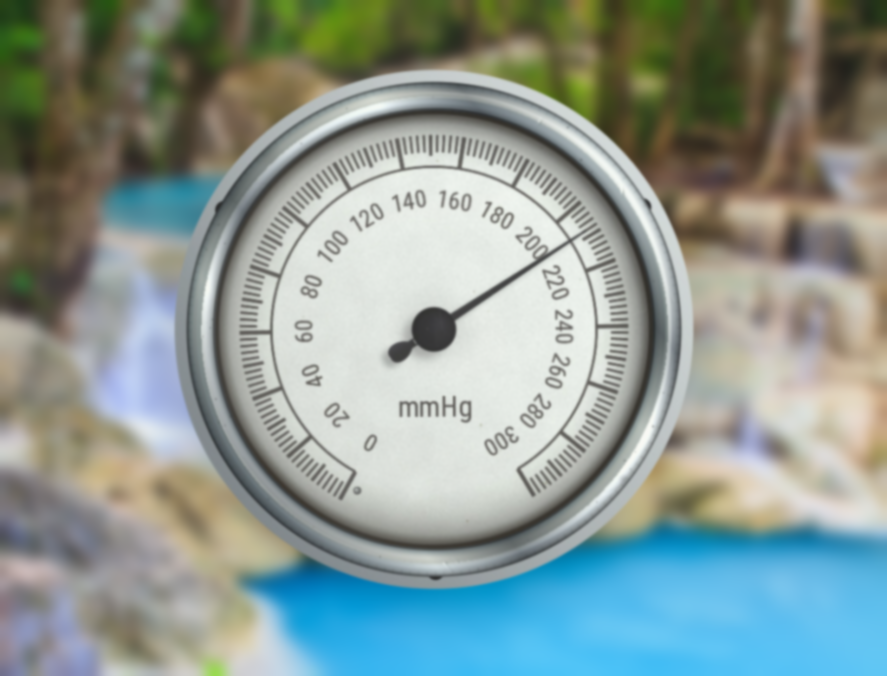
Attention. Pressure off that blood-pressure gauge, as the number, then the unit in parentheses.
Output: 208 (mmHg)
